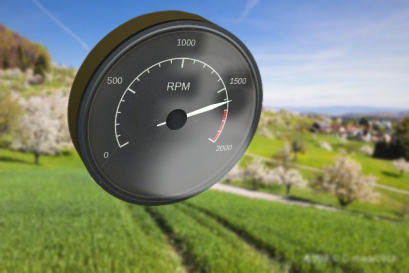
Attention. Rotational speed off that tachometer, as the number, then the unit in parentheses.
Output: 1600 (rpm)
